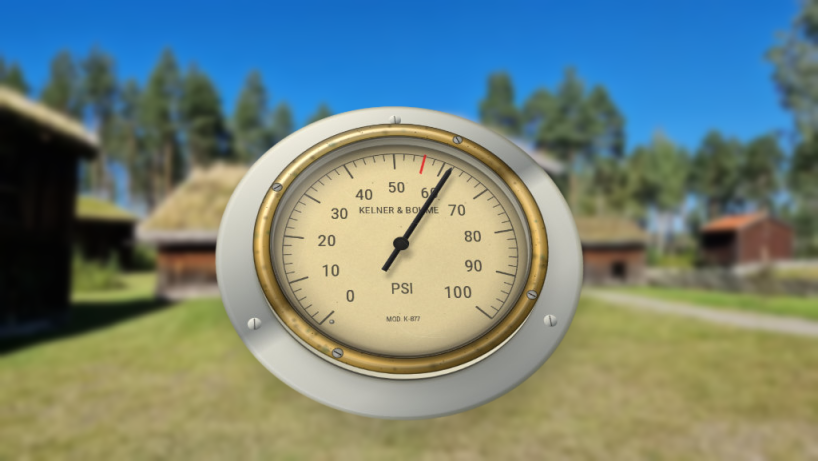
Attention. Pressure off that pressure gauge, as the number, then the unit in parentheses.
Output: 62 (psi)
